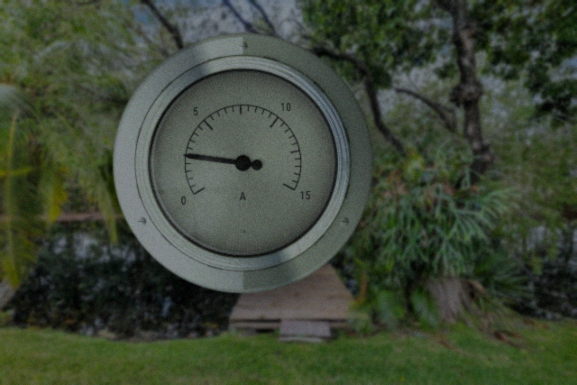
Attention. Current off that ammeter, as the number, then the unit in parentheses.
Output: 2.5 (A)
